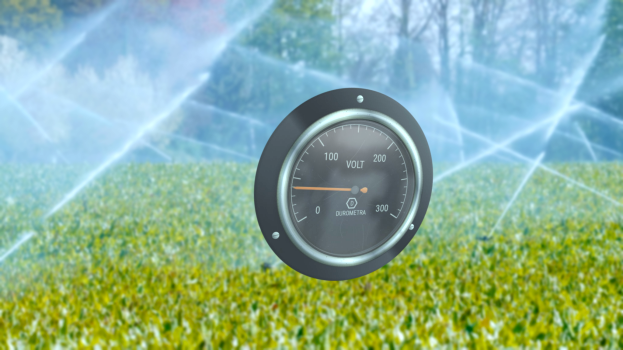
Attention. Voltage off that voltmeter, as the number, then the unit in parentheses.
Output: 40 (V)
